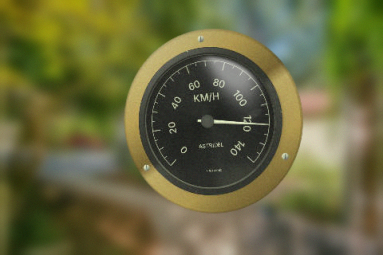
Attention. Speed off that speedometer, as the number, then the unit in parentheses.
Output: 120 (km/h)
